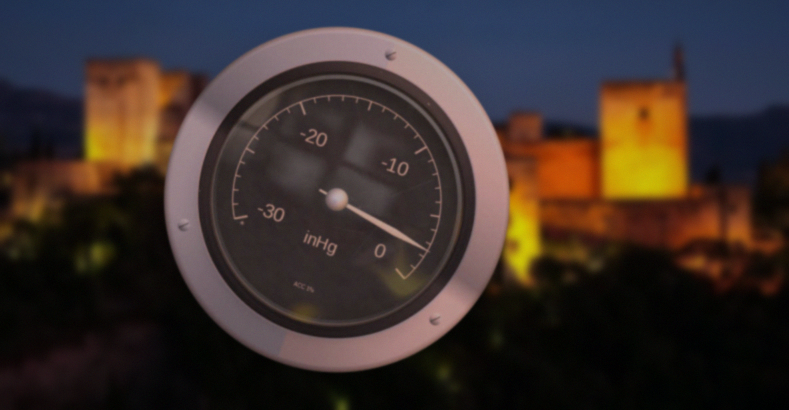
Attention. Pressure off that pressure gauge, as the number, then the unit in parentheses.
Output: -2.5 (inHg)
